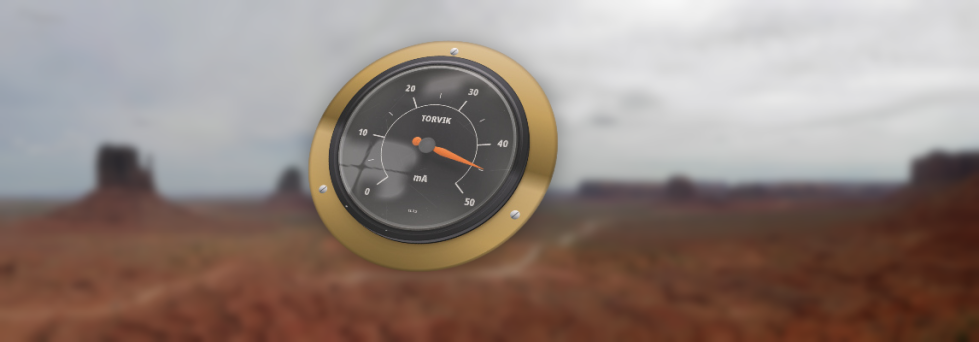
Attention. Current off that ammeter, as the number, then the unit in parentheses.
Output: 45 (mA)
